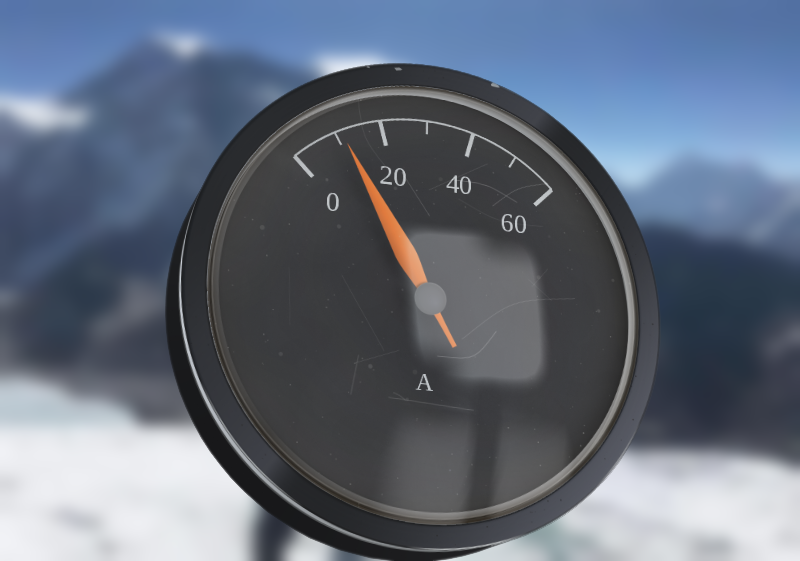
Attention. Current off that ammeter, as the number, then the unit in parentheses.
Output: 10 (A)
